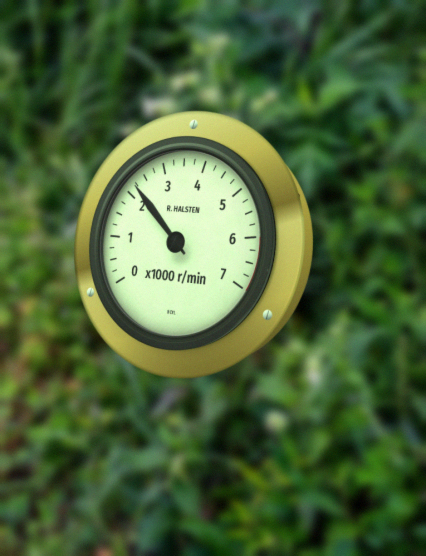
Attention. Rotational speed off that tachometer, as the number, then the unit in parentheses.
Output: 2250 (rpm)
